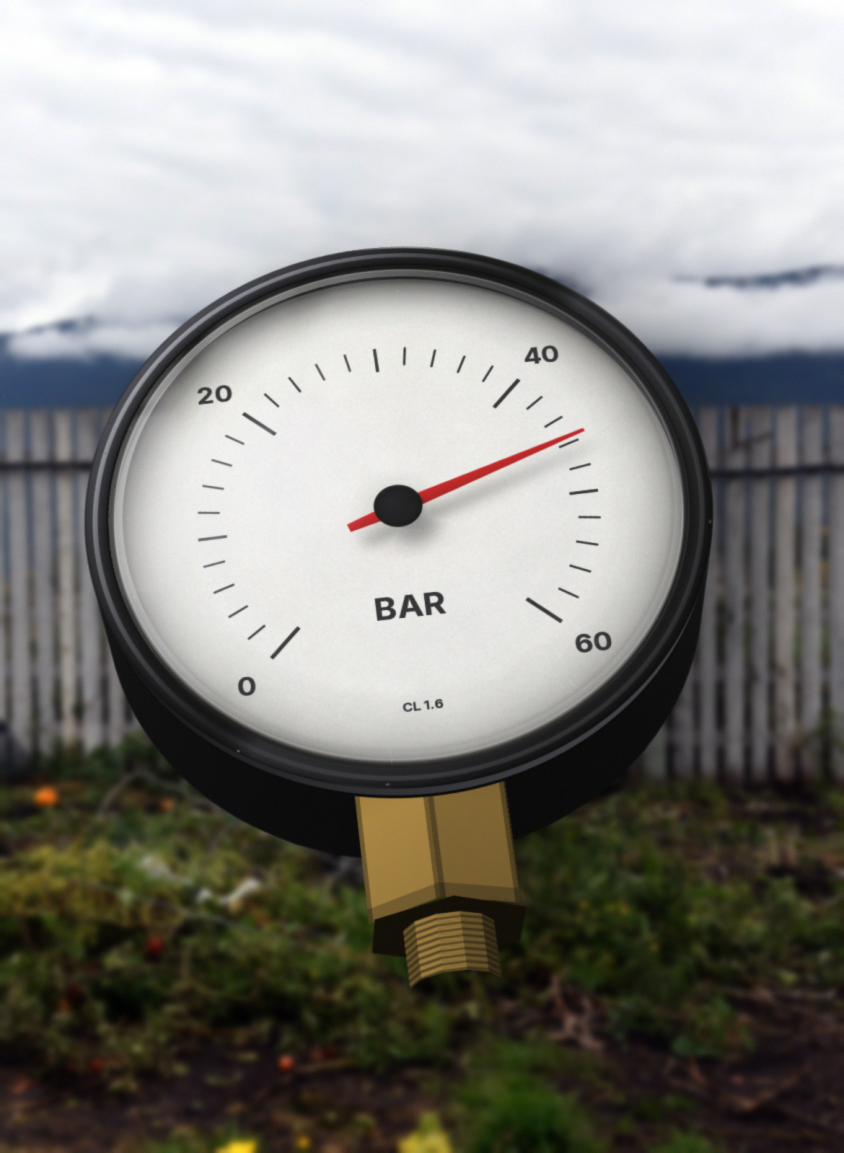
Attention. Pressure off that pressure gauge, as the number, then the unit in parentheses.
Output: 46 (bar)
